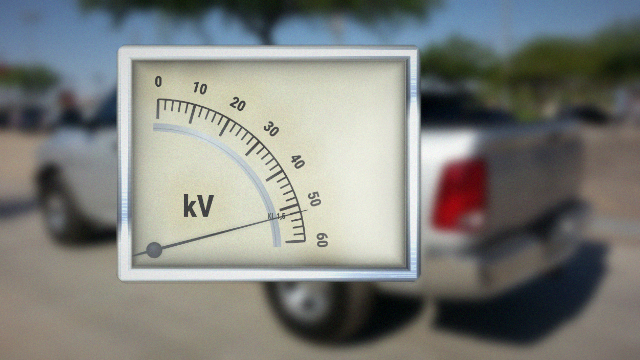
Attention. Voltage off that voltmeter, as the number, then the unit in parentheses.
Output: 52 (kV)
